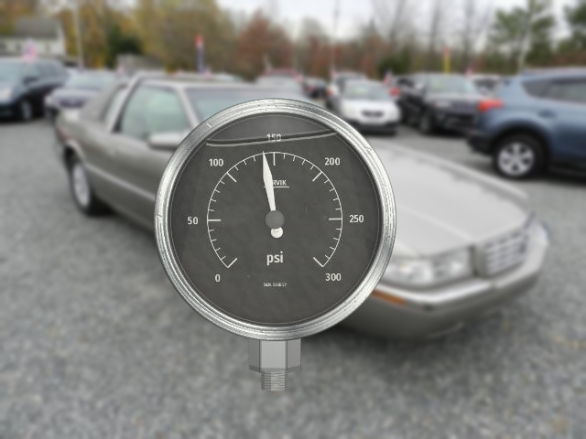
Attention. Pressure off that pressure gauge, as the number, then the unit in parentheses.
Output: 140 (psi)
